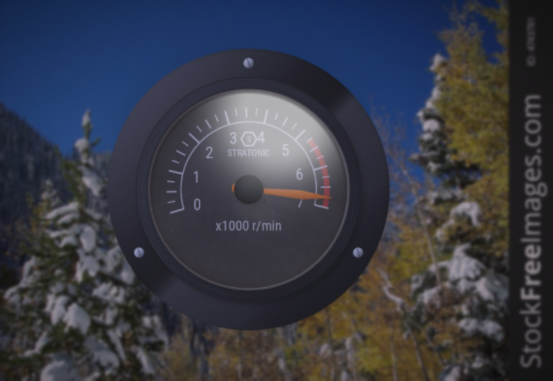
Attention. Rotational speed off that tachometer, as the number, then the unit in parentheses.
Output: 6750 (rpm)
